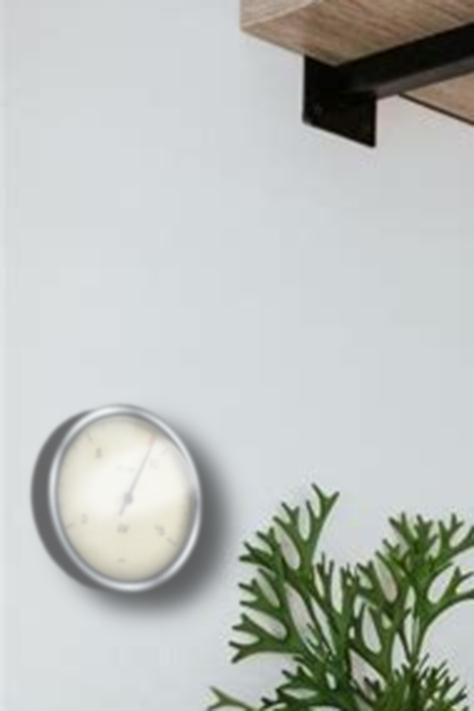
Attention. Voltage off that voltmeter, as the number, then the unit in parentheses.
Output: 9 (kV)
